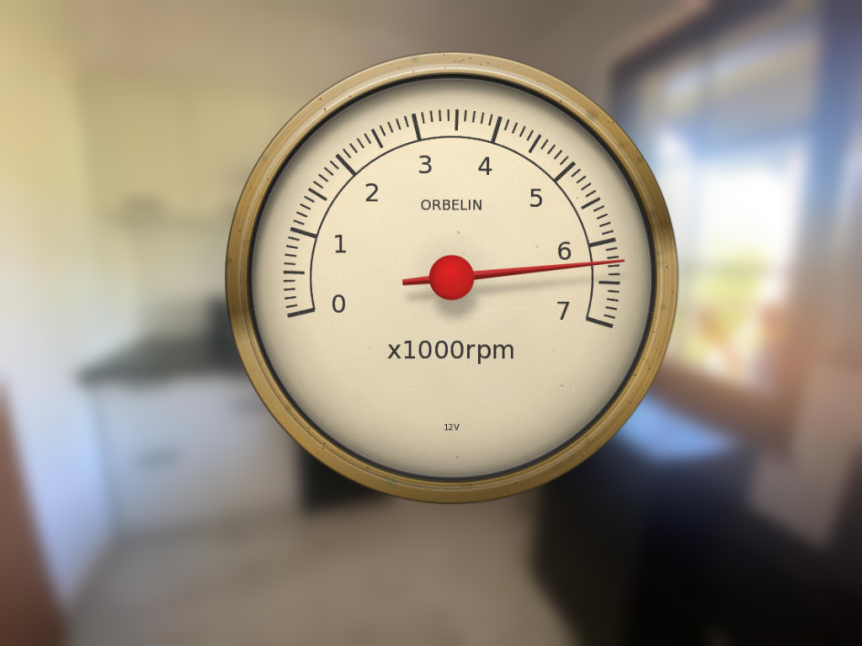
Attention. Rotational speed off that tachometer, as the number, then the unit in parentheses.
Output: 6250 (rpm)
